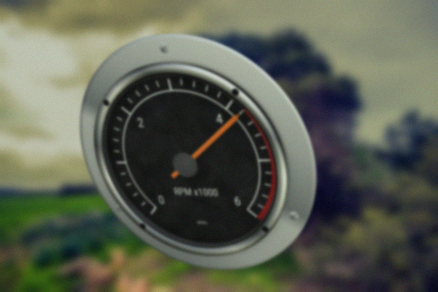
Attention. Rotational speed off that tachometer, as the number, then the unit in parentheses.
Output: 4200 (rpm)
